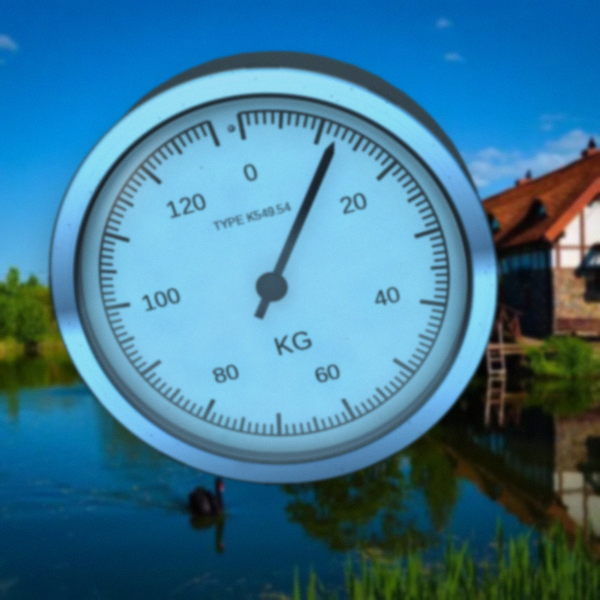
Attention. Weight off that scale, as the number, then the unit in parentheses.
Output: 12 (kg)
